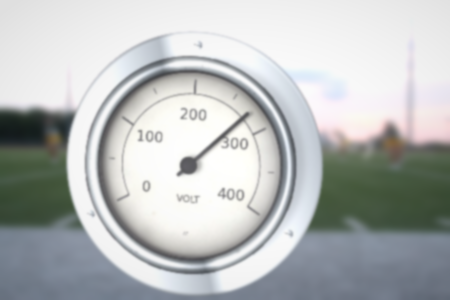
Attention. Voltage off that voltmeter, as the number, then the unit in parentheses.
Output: 275 (V)
